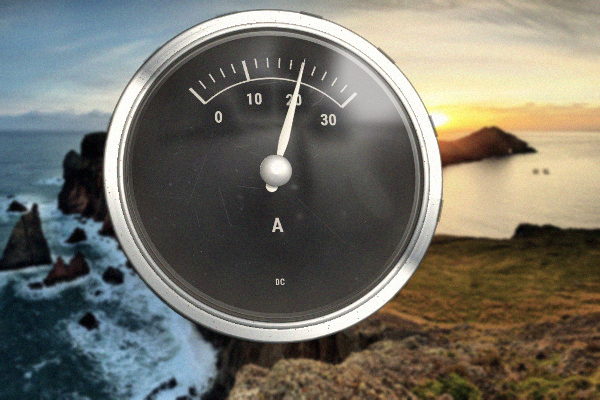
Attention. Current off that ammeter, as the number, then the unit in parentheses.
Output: 20 (A)
